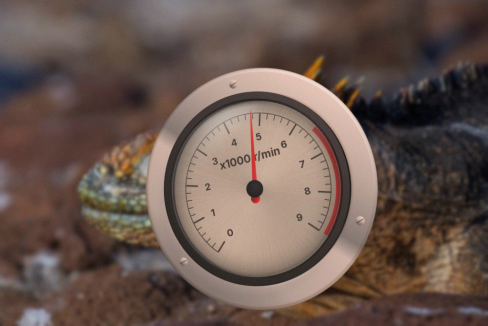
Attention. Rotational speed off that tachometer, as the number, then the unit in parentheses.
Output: 4800 (rpm)
